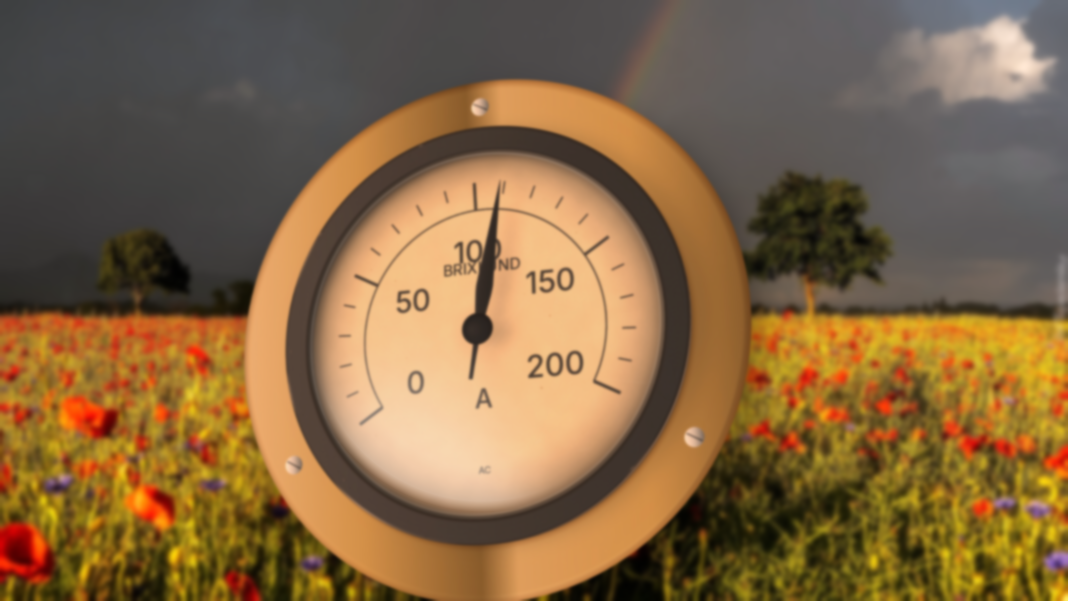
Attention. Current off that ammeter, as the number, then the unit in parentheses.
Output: 110 (A)
